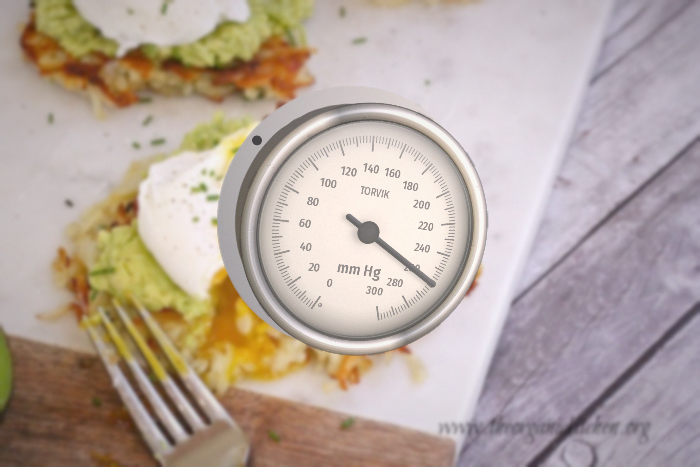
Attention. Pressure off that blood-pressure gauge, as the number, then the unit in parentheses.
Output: 260 (mmHg)
